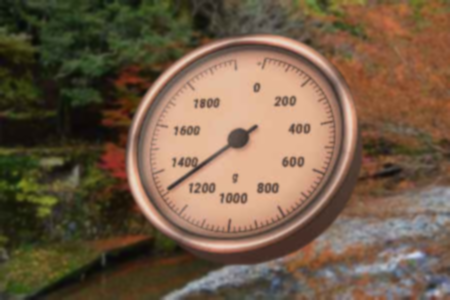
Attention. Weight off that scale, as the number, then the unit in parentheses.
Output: 1300 (g)
